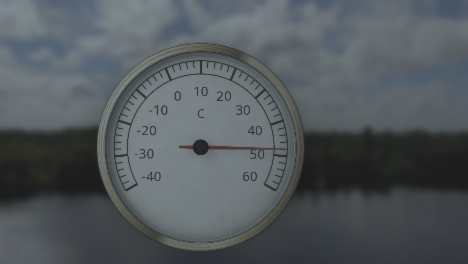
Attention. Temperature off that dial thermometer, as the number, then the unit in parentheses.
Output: 48 (°C)
